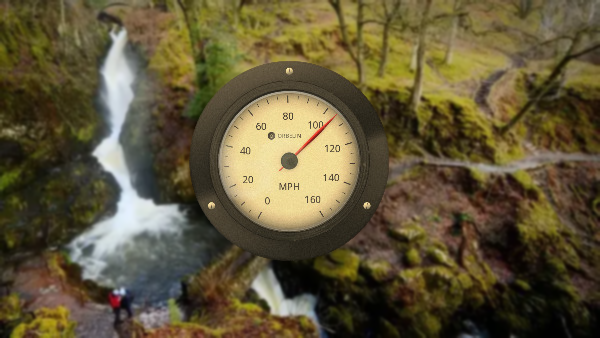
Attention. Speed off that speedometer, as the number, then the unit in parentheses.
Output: 105 (mph)
